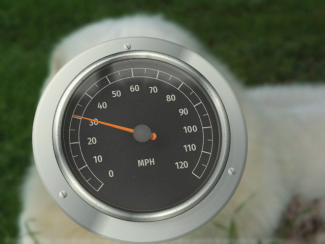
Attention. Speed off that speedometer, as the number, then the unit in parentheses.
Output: 30 (mph)
